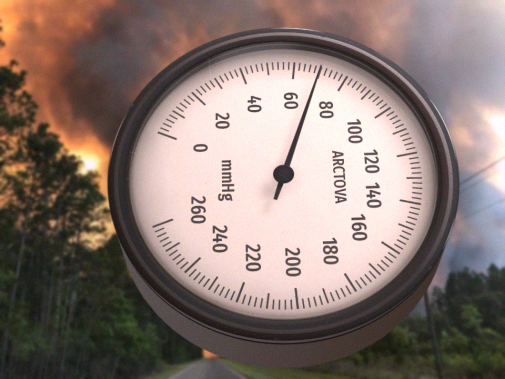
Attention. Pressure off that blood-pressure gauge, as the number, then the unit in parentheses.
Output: 70 (mmHg)
